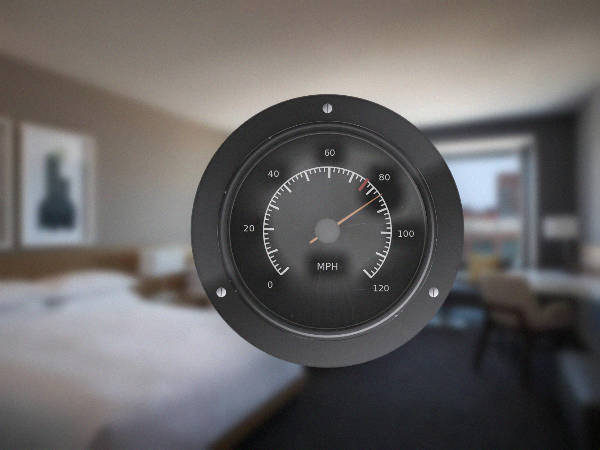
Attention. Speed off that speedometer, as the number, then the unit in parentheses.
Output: 84 (mph)
